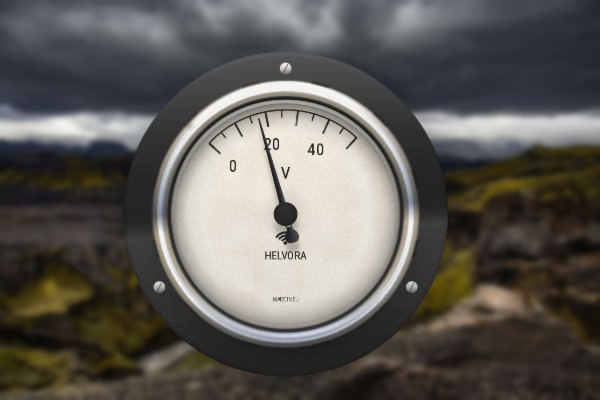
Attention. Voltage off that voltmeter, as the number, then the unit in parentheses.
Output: 17.5 (V)
